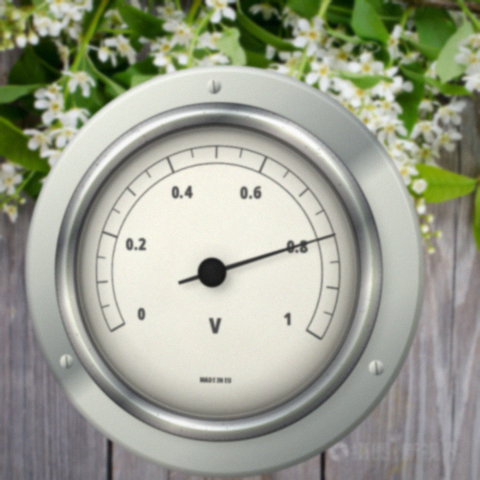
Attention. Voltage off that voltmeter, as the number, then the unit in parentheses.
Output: 0.8 (V)
